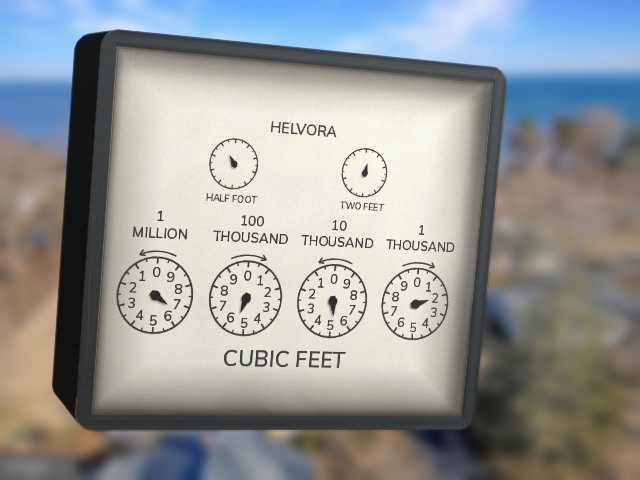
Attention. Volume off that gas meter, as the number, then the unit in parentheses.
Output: 655200 (ft³)
